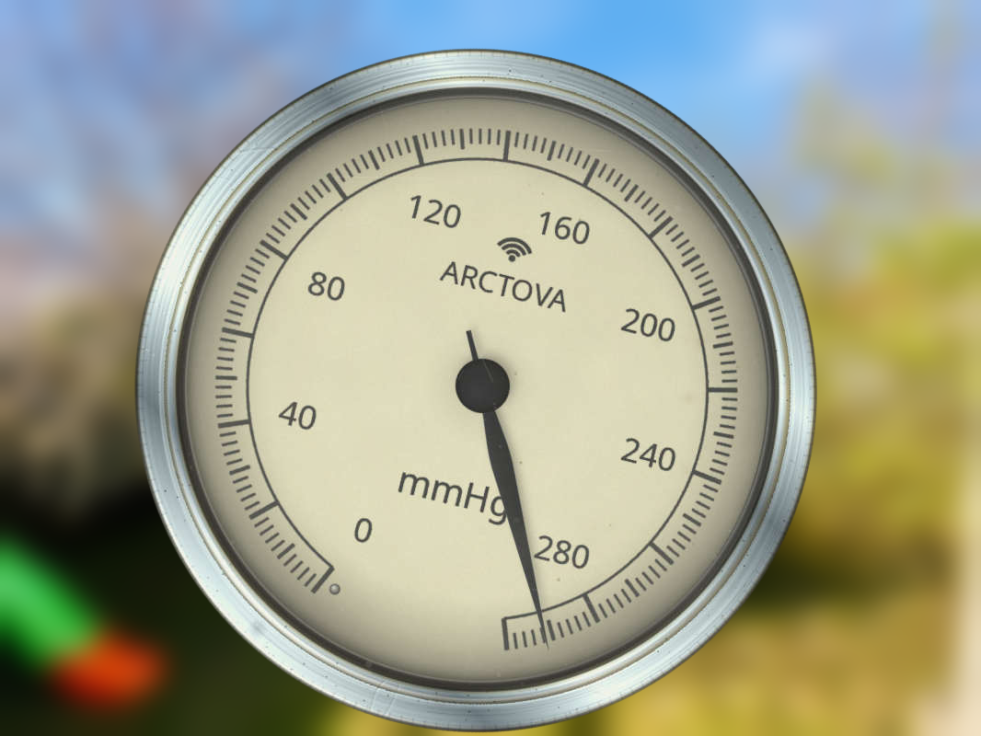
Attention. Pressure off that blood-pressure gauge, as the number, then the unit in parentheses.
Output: 292 (mmHg)
